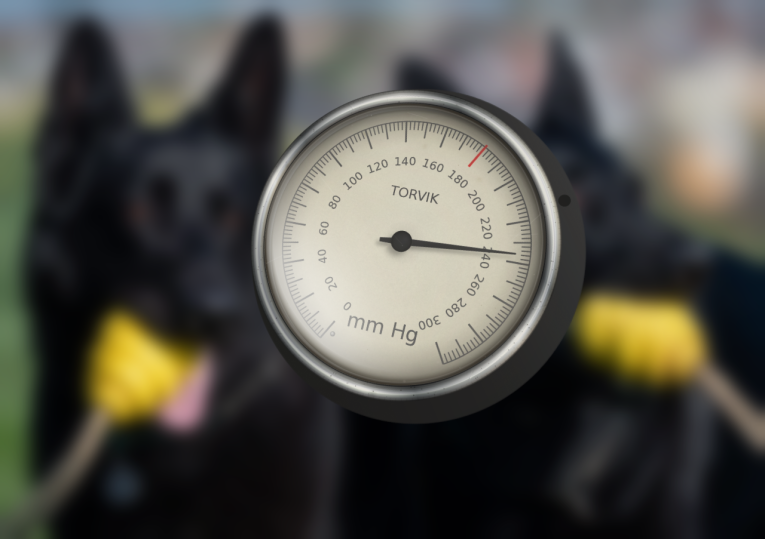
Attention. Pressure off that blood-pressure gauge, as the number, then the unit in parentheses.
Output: 236 (mmHg)
